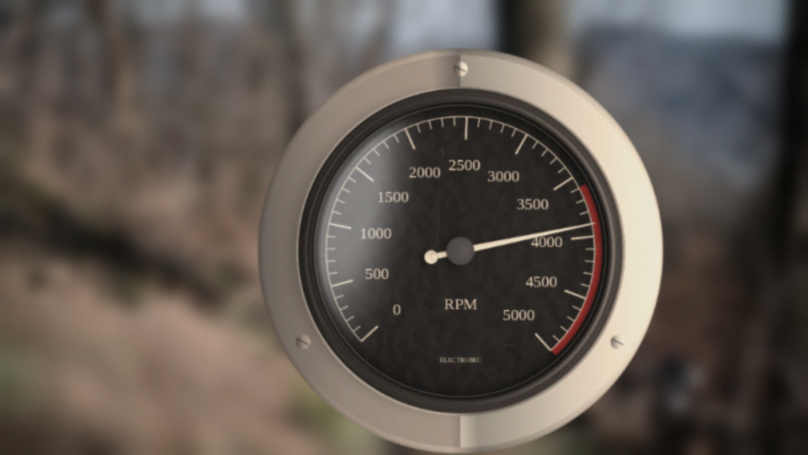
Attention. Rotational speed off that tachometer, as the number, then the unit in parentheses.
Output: 3900 (rpm)
